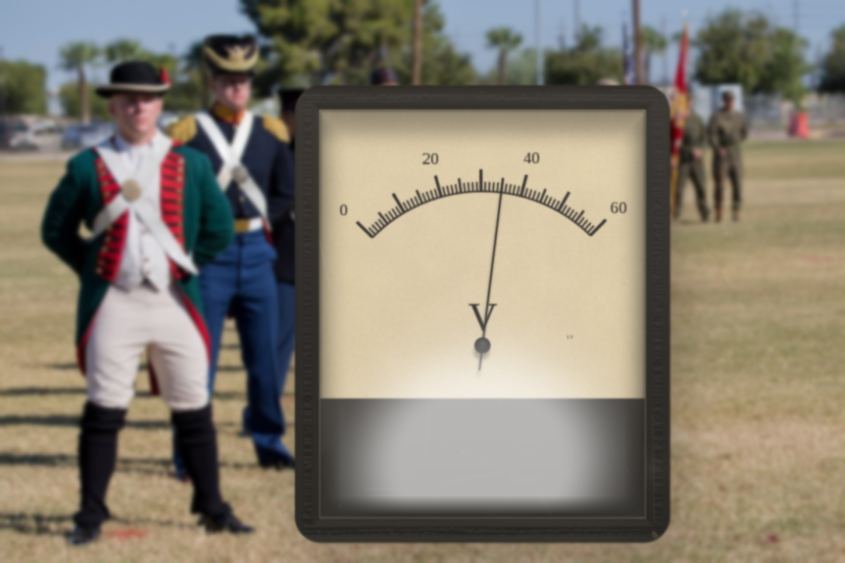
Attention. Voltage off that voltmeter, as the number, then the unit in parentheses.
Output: 35 (V)
